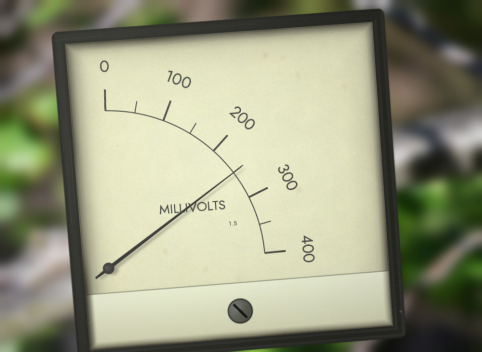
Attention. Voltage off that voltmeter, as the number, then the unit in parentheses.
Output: 250 (mV)
